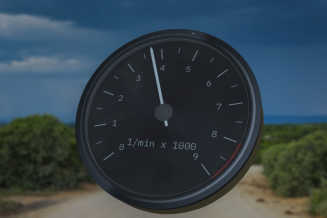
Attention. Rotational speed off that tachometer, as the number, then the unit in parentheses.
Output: 3750 (rpm)
